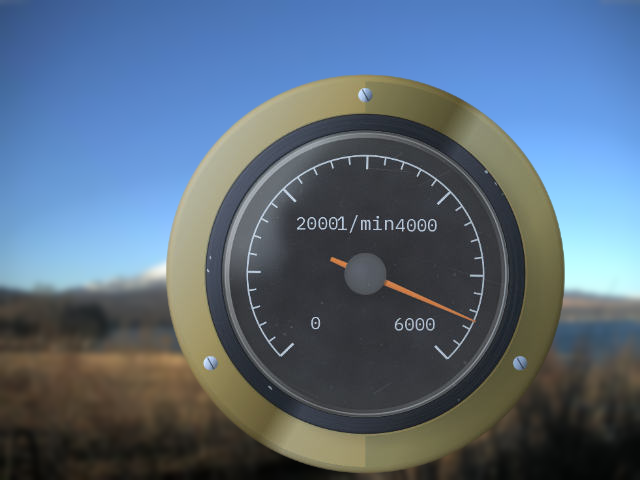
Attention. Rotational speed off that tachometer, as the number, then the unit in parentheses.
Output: 5500 (rpm)
